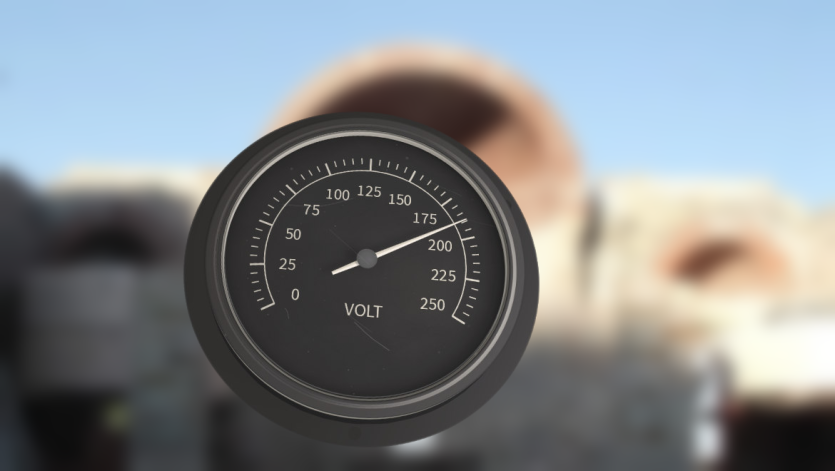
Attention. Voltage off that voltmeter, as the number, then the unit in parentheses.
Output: 190 (V)
